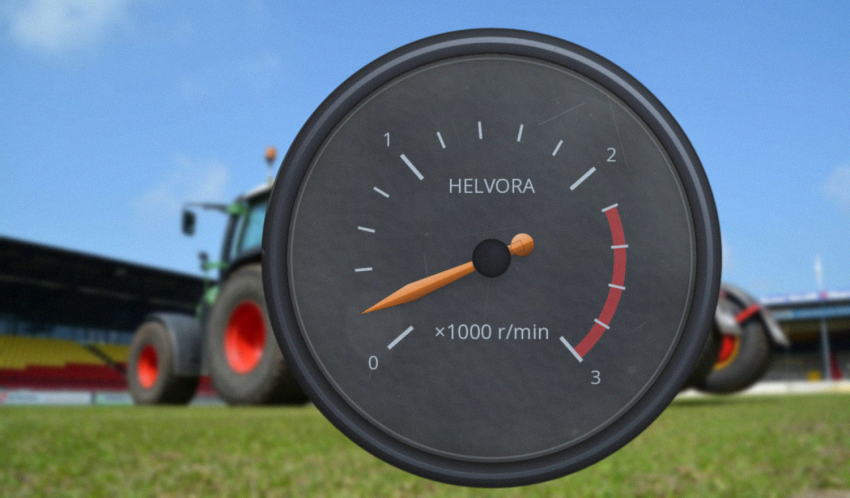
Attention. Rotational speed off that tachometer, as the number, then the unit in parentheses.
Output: 200 (rpm)
